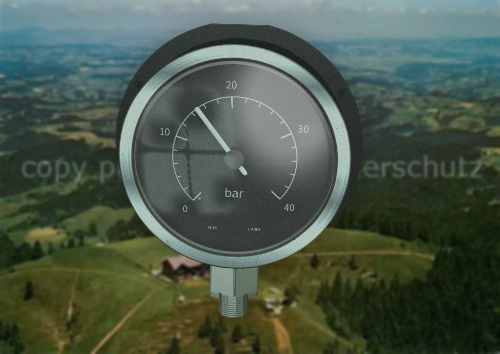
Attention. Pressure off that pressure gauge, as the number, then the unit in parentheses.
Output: 15 (bar)
